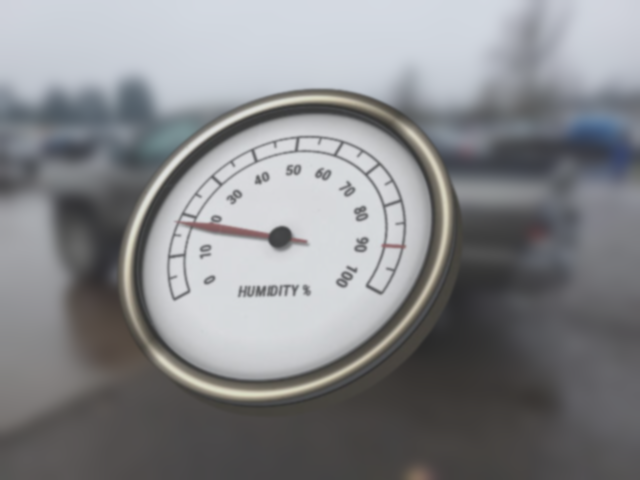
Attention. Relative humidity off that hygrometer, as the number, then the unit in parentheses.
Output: 17.5 (%)
